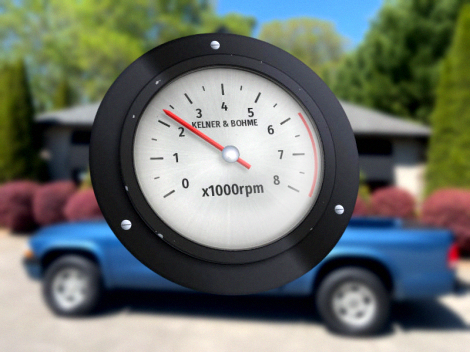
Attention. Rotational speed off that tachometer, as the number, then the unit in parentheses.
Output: 2250 (rpm)
